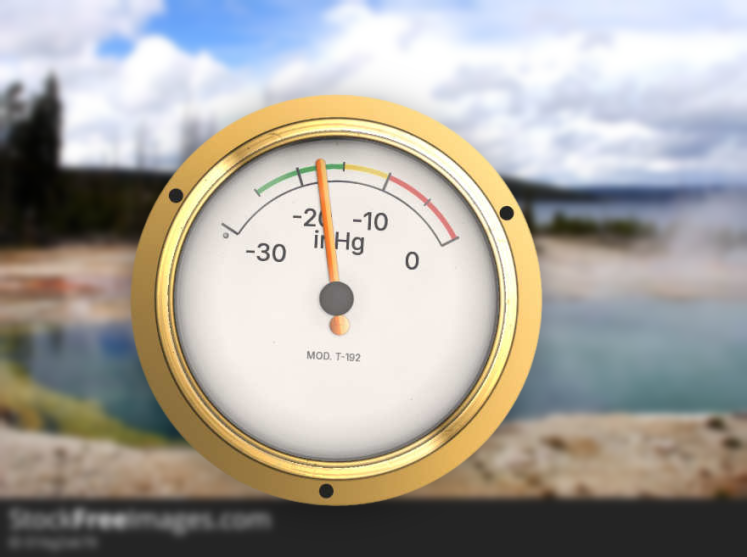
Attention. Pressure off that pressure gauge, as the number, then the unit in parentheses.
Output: -17.5 (inHg)
